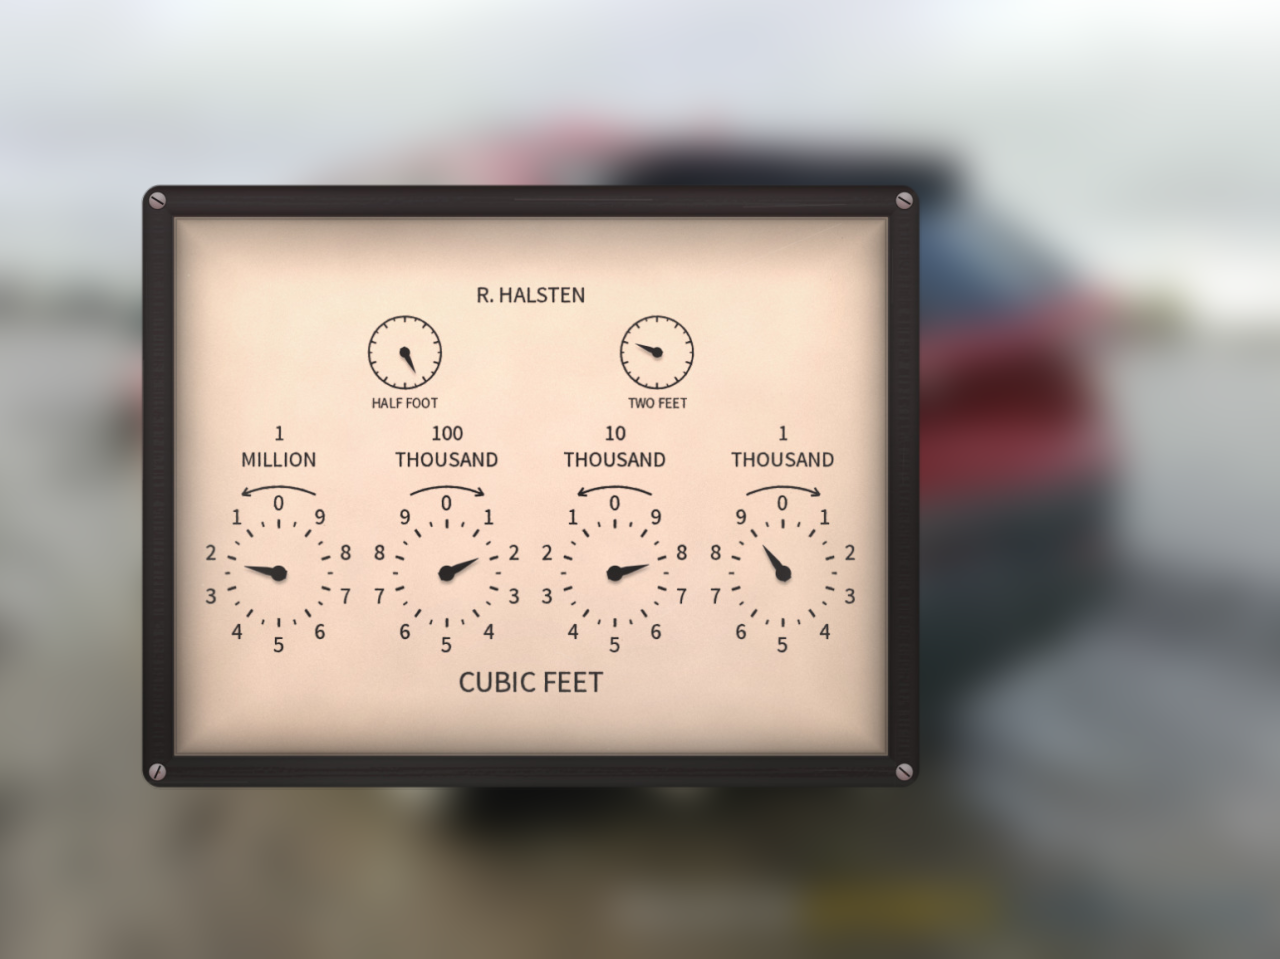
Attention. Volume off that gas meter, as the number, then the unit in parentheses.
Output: 217900 (ft³)
